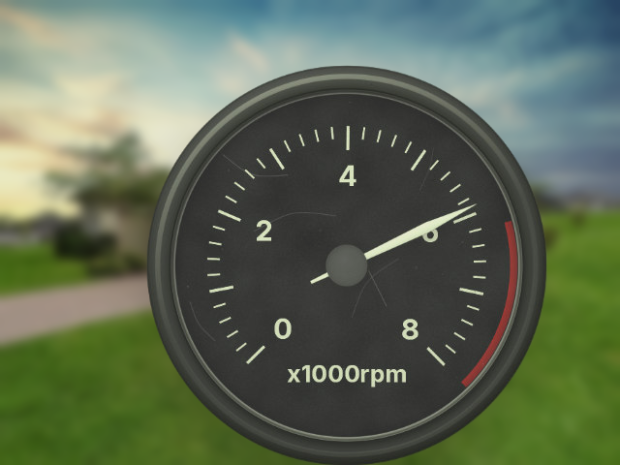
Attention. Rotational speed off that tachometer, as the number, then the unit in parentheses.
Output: 5900 (rpm)
